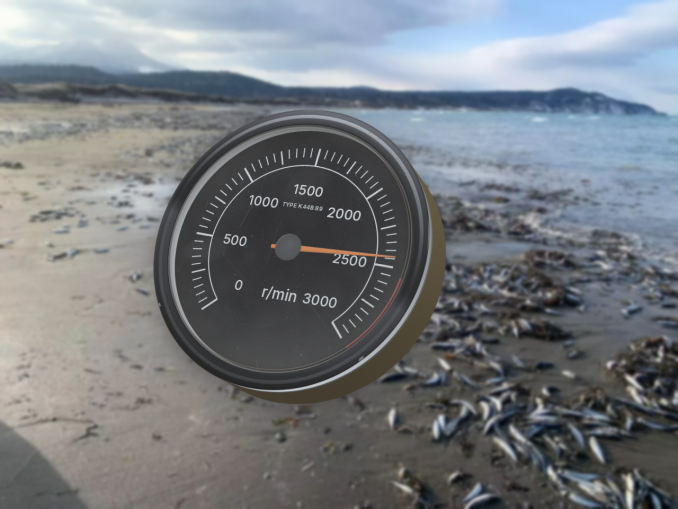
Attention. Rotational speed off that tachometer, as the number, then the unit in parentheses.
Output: 2450 (rpm)
